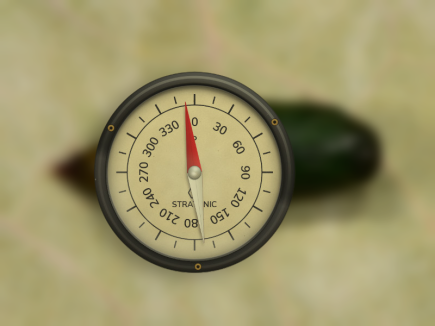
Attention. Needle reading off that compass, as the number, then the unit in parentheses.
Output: 352.5 (°)
